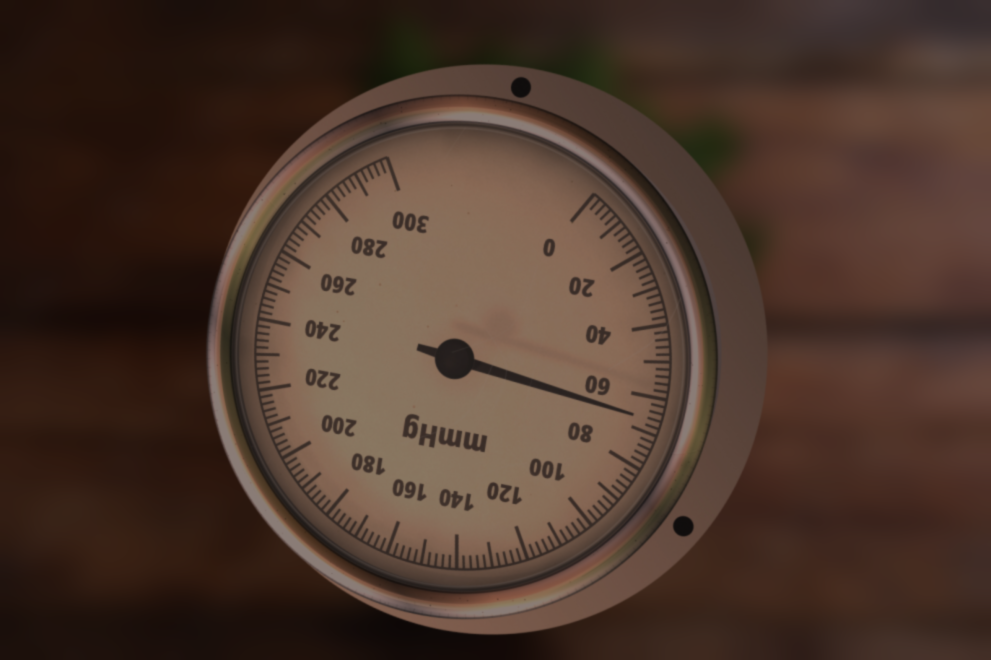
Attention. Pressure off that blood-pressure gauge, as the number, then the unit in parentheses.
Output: 66 (mmHg)
